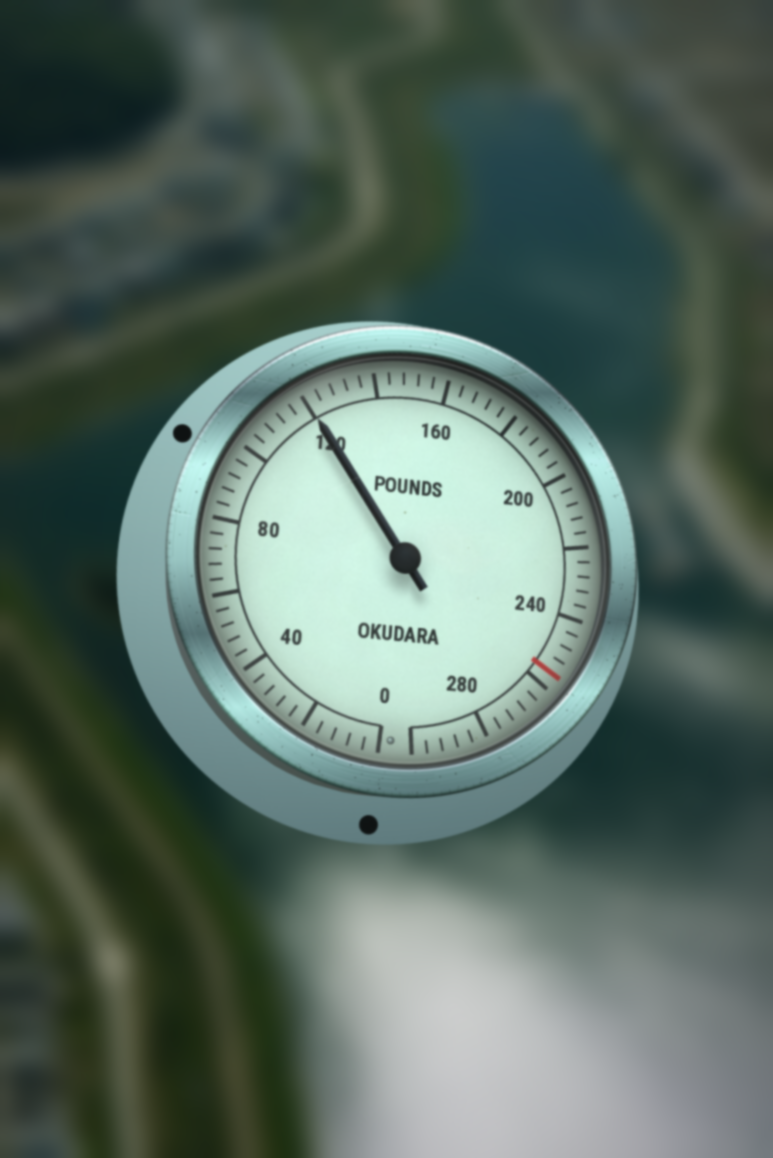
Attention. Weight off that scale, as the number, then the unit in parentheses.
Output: 120 (lb)
